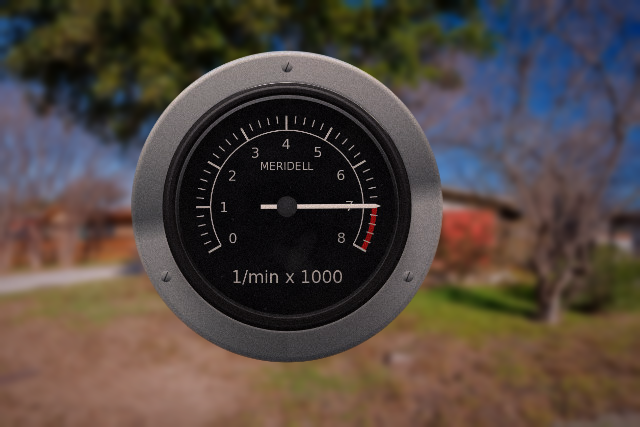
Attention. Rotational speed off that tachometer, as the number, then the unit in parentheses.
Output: 7000 (rpm)
